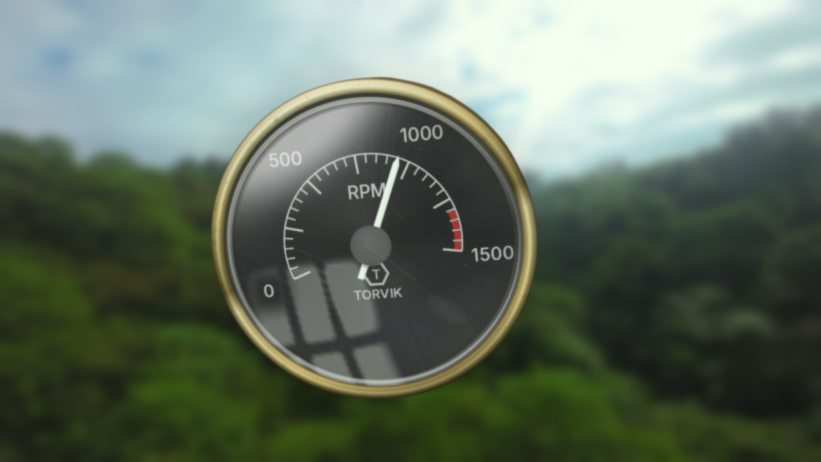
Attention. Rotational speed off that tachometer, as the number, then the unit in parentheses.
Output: 950 (rpm)
